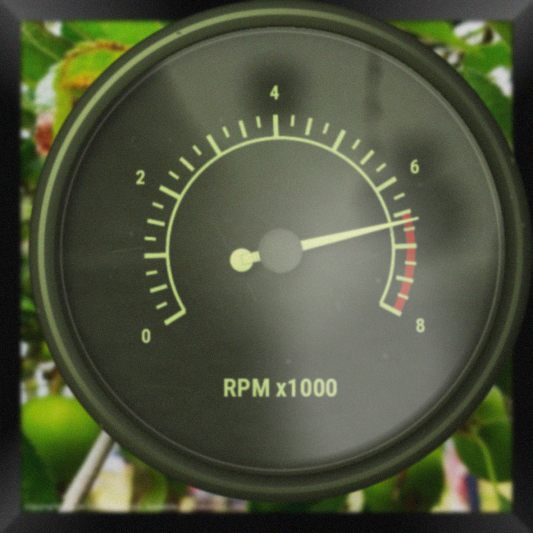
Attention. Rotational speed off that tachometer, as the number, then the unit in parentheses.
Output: 6625 (rpm)
